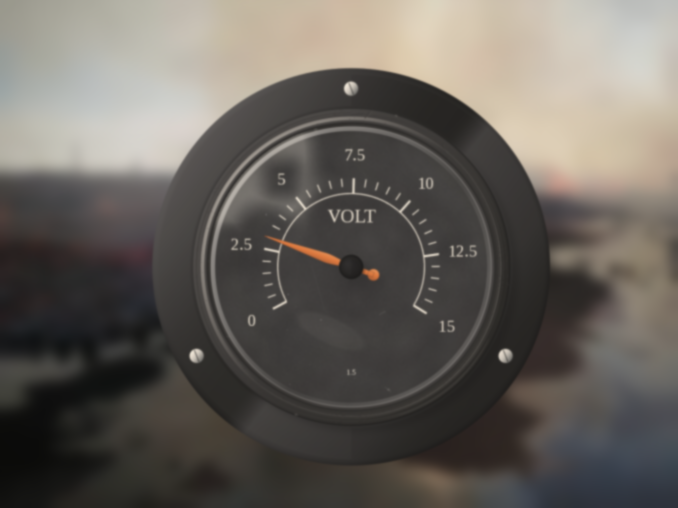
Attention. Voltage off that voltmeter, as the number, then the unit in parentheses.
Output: 3 (V)
